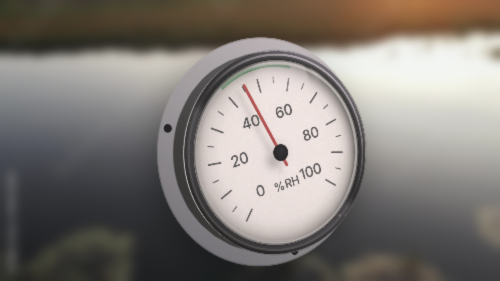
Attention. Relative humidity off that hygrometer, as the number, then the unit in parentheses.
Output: 45 (%)
